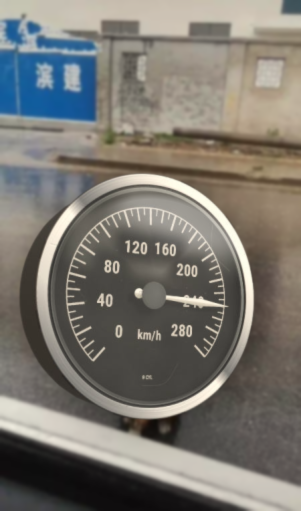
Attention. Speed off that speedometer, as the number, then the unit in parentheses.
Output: 240 (km/h)
